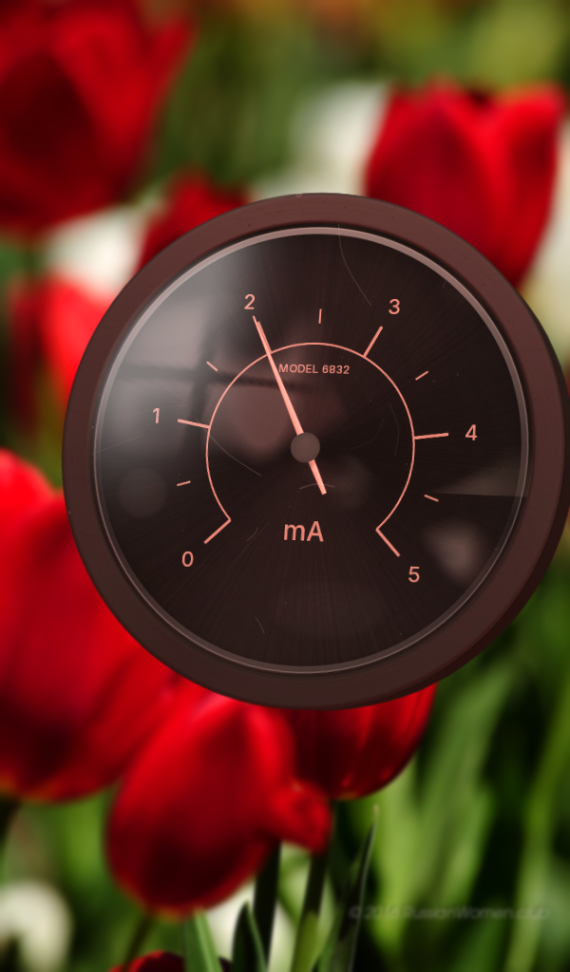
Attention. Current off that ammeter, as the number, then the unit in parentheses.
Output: 2 (mA)
